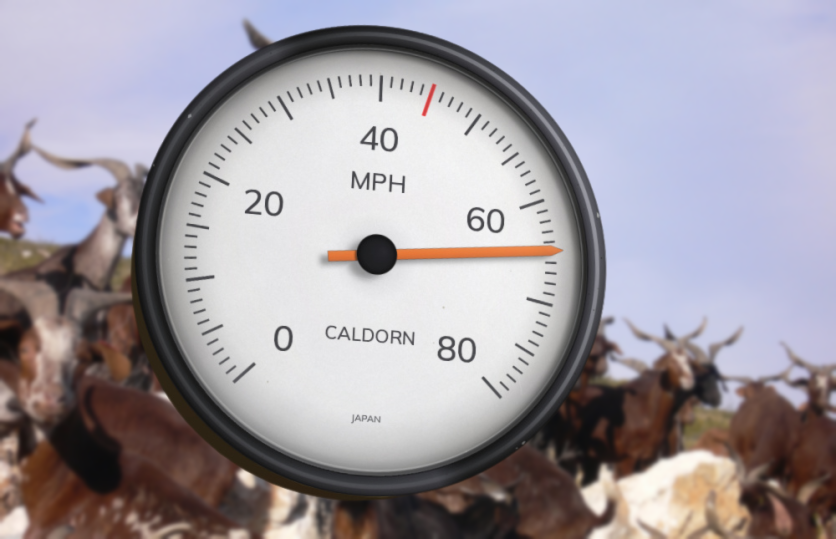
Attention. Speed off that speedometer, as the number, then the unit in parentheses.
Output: 65 (mph)
